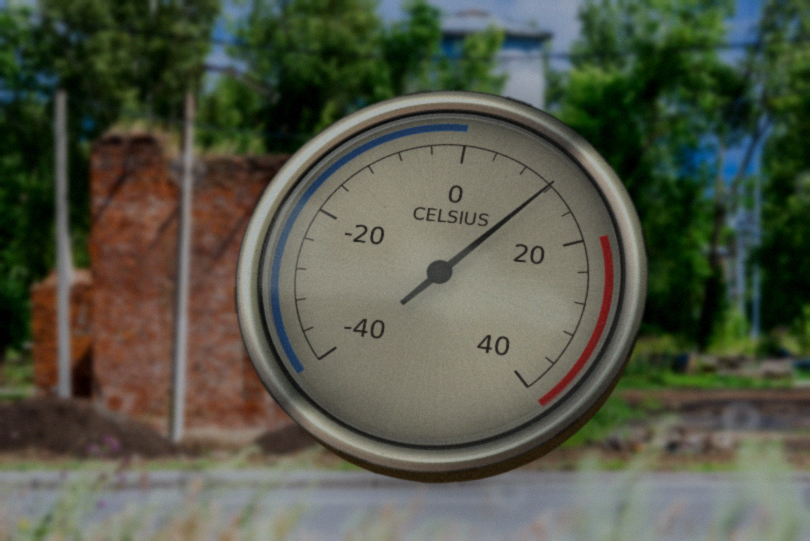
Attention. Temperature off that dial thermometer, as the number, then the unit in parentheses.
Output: 12 (°C)
